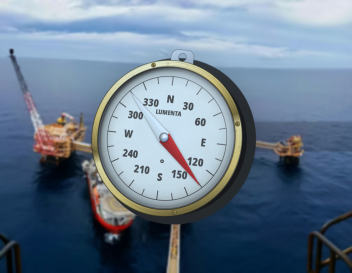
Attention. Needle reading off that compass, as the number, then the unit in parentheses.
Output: 135 (°)
